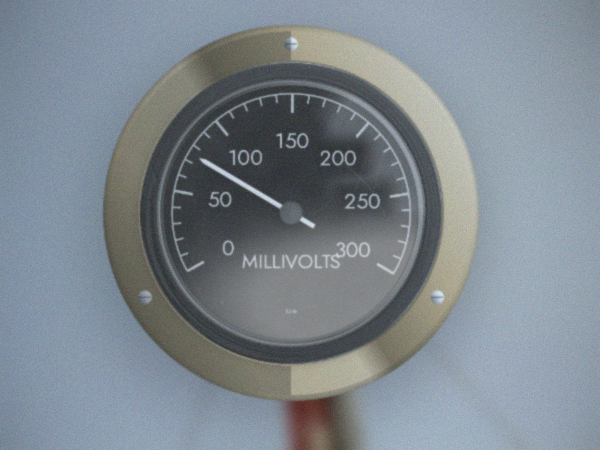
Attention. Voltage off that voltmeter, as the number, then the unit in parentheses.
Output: 75 (mV)
